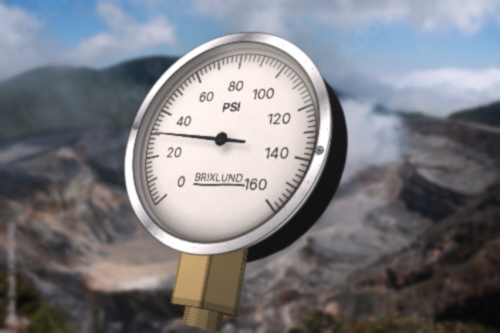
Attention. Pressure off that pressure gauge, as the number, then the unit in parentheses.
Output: 30 (psi)
